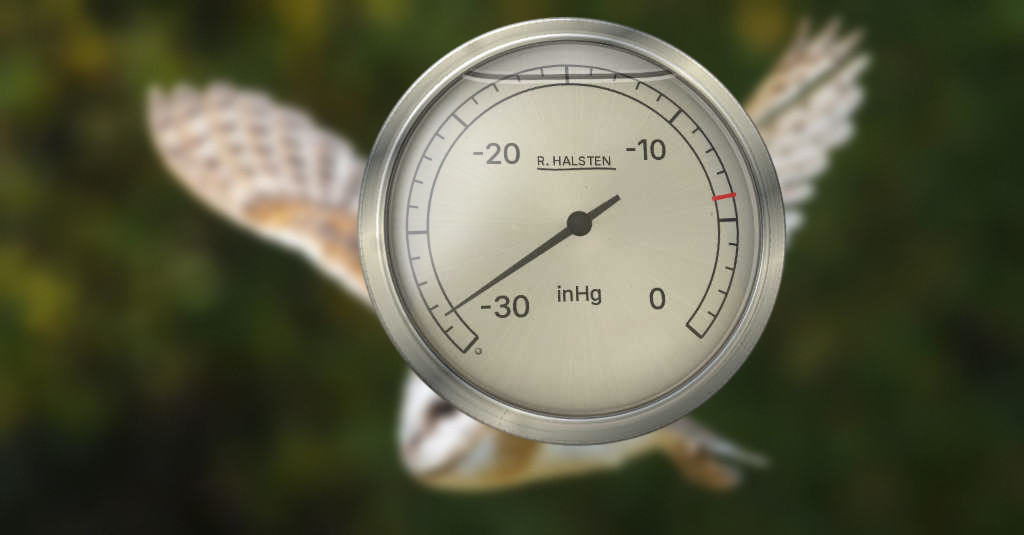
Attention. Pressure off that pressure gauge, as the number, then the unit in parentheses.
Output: -28.5 (inHg)
